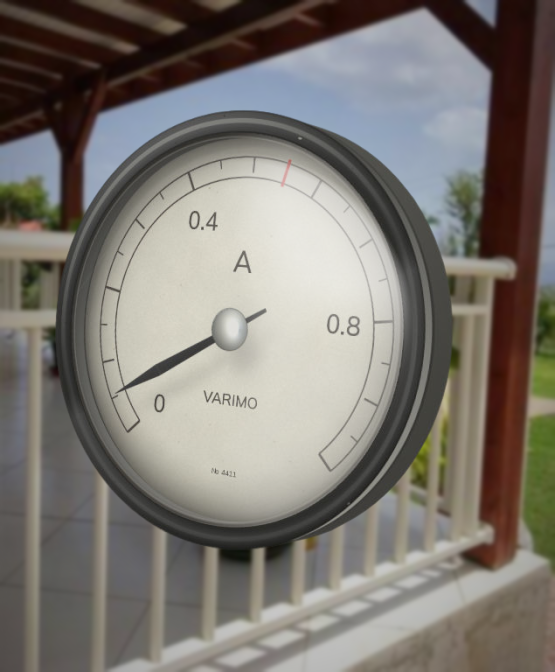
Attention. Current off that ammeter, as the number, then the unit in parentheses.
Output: 0.05 (A)
